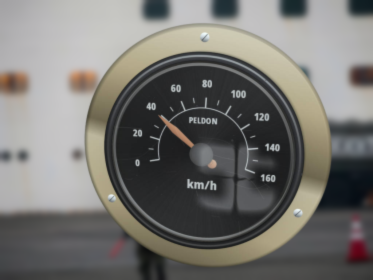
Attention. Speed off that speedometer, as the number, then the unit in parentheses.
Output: 40 (km/h)
